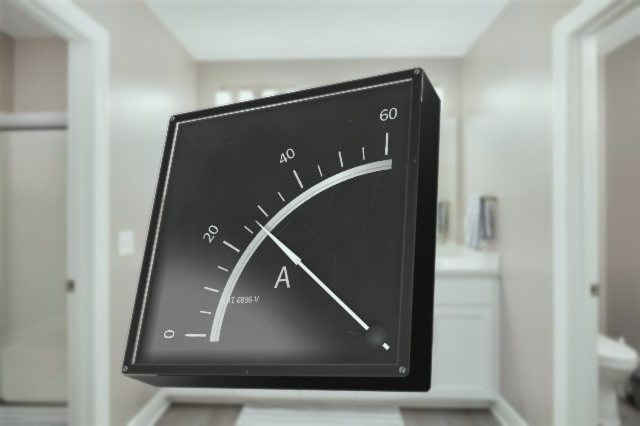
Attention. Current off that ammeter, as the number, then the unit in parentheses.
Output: 27.5 (A)
